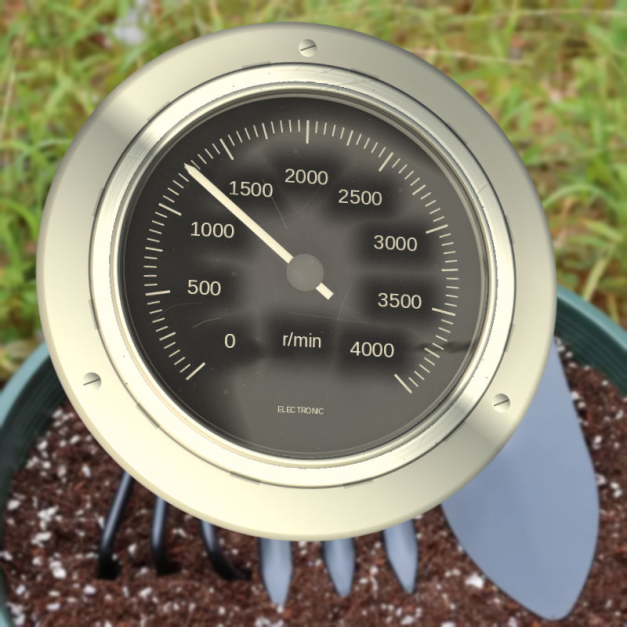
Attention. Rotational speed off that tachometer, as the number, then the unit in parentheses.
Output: 1250 (rpm)
